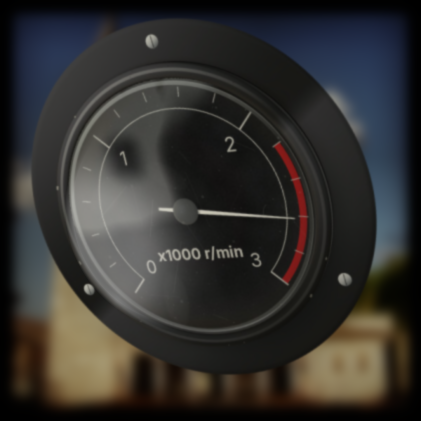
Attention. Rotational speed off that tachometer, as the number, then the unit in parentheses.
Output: 2600 (rpm)
